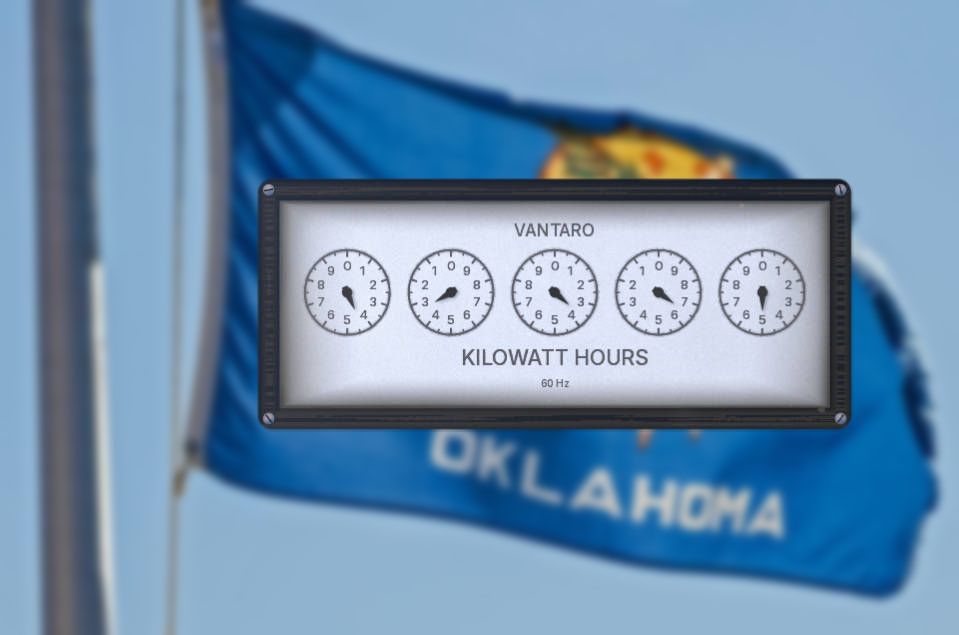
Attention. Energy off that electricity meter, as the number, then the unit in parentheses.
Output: 43365 (kWh)
